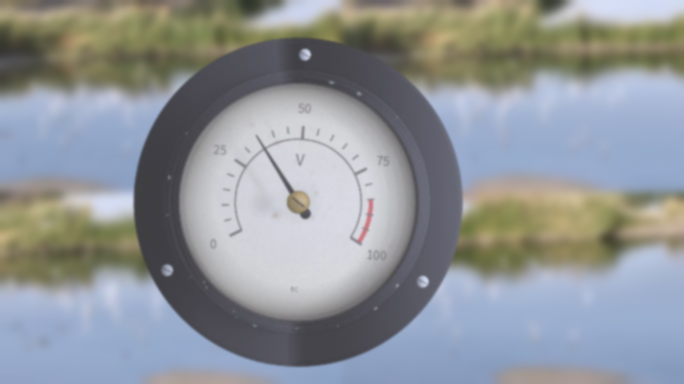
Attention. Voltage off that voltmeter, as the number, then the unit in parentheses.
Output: 35 (V)
